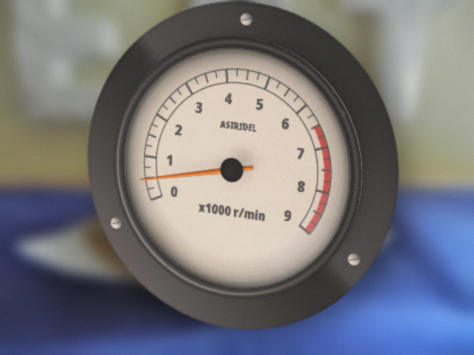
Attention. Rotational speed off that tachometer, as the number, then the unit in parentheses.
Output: 500 (rpm)
